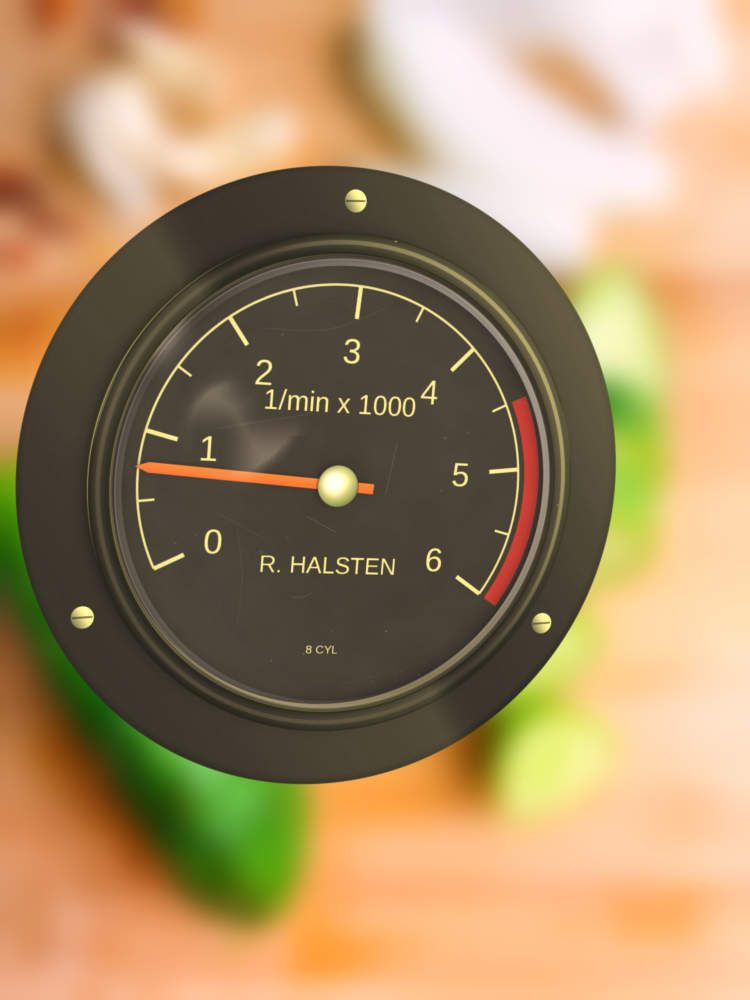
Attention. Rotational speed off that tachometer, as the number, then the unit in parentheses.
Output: 750 (rpm)
